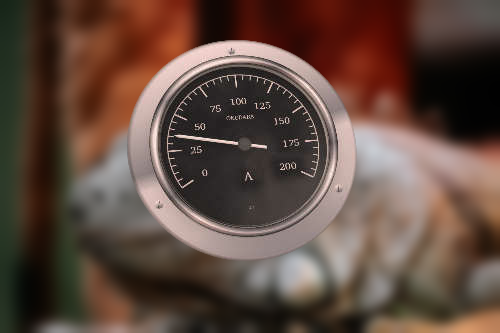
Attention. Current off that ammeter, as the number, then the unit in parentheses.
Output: 35 (A)
